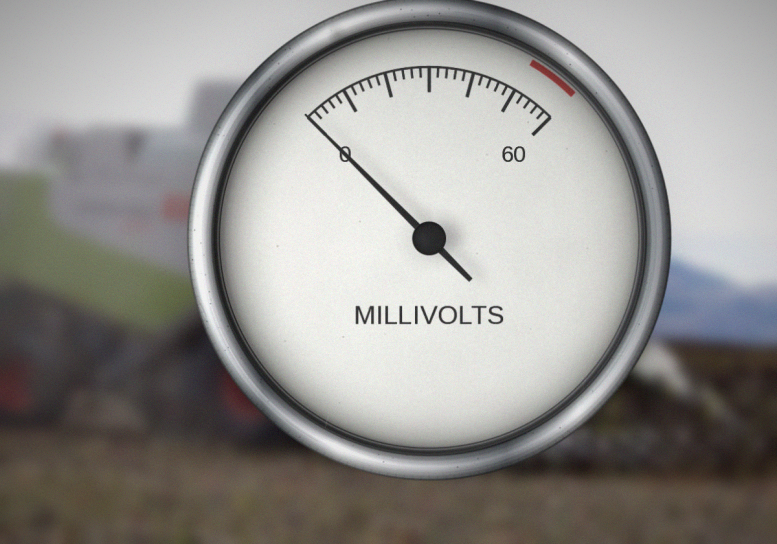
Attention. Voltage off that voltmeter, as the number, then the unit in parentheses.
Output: 0 (mV)
